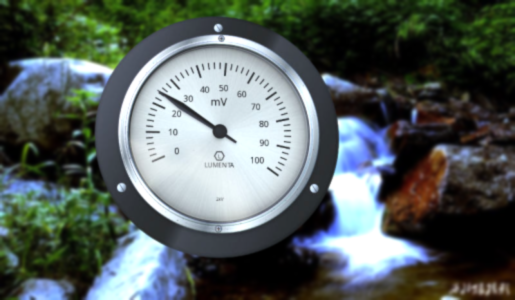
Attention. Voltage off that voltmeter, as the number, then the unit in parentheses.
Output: 24 (mV)
